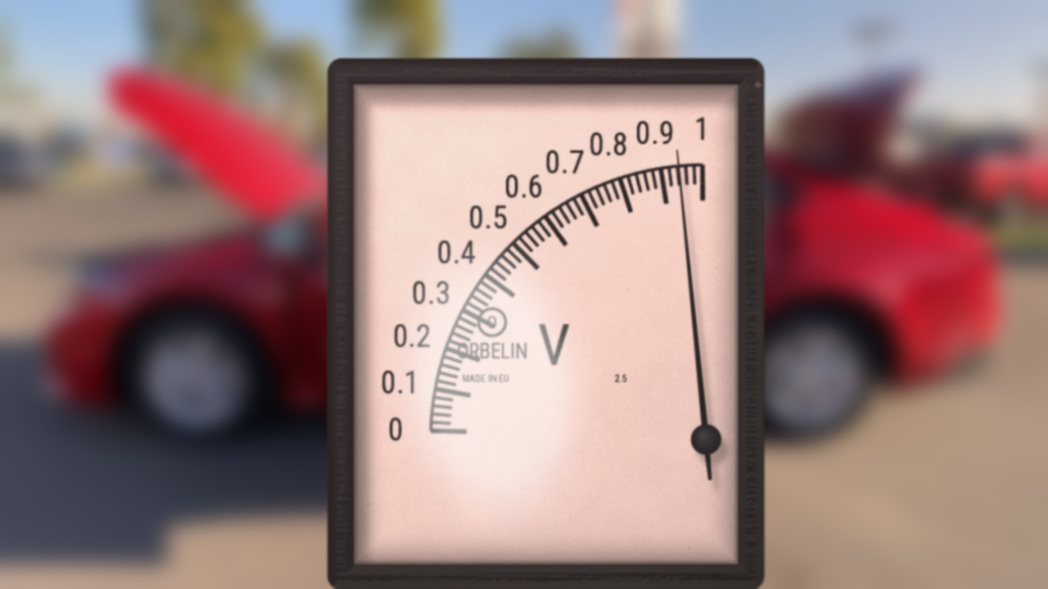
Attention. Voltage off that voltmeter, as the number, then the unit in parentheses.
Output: 0.94 (V)
